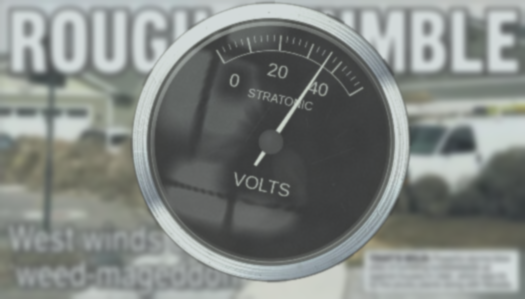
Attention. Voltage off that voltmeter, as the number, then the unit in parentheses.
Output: 36 (V)
